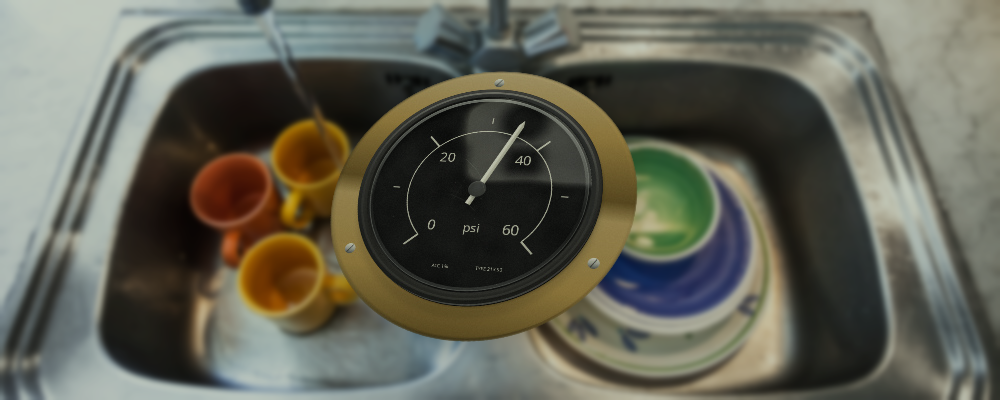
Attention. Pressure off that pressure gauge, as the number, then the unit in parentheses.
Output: 35 (psi)
